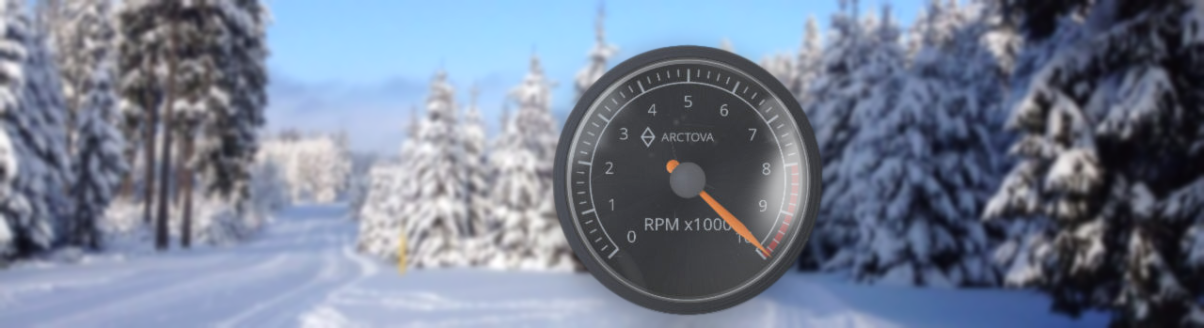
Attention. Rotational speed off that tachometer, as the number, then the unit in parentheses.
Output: 9900 (rpm)
